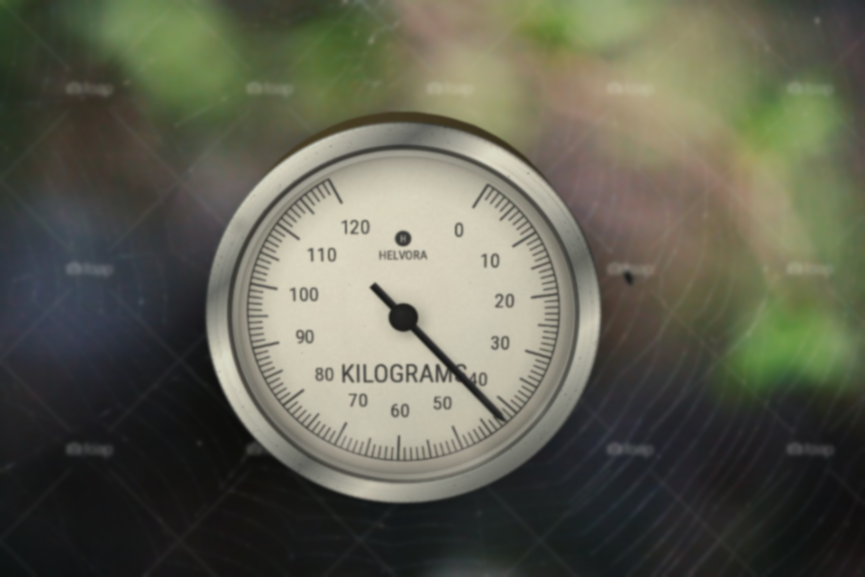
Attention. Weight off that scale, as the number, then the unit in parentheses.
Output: 42 (kg)
